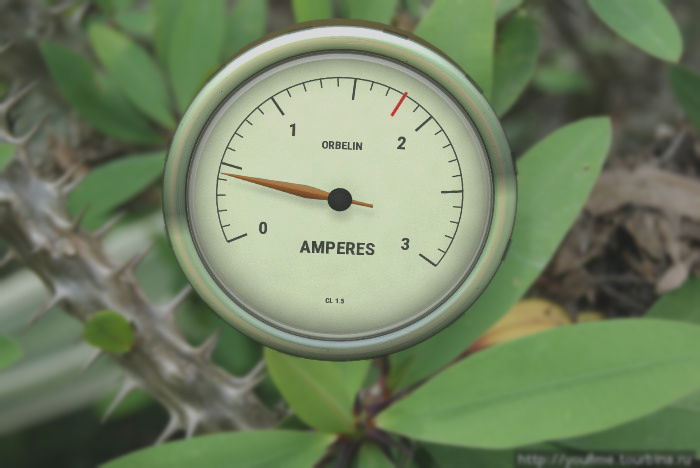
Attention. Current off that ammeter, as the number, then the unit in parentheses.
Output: 0.45 (A)
